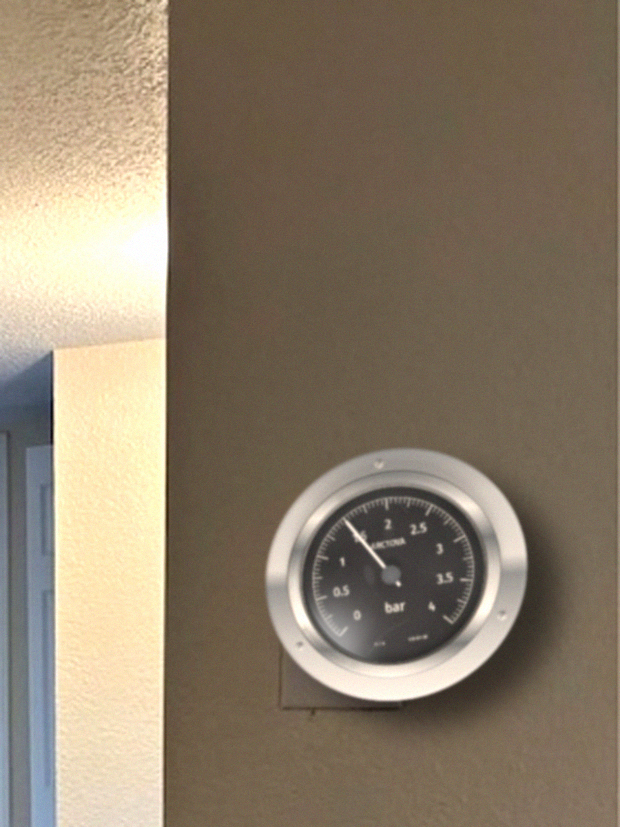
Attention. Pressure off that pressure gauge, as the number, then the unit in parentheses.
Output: 1.5 (bar)
